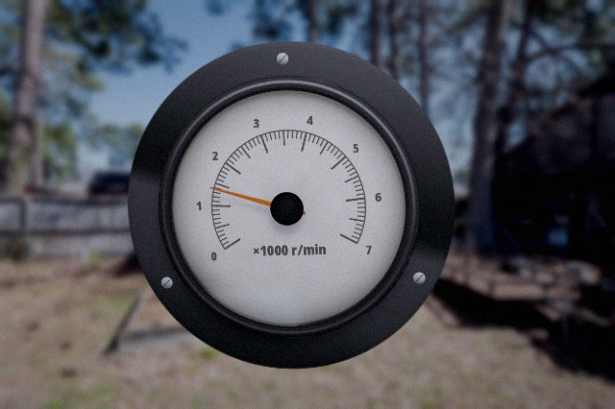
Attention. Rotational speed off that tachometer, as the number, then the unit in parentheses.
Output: 1400 (rpm)
